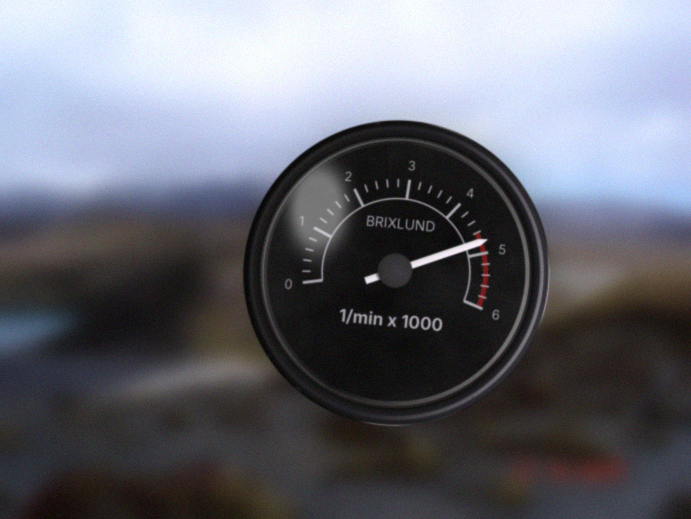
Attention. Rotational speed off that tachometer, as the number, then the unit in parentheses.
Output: 4800 (rpm)
